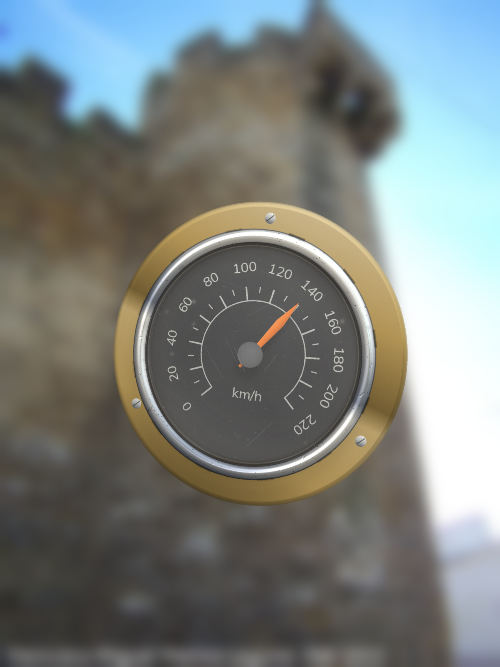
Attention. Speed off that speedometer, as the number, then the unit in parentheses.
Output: 140 (km/h)
